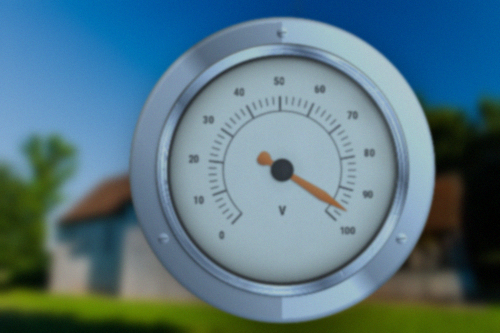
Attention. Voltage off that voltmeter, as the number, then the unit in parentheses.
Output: 96 (V)
